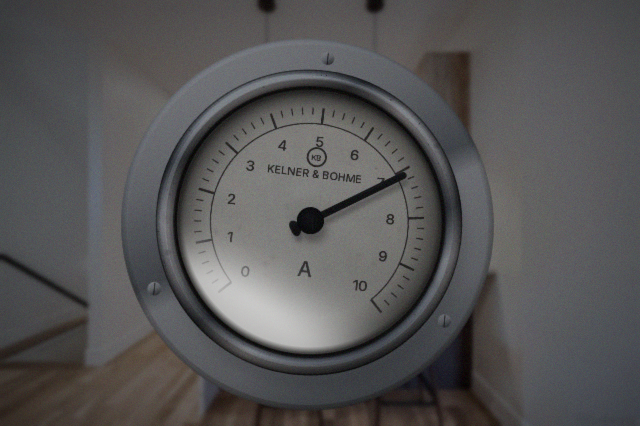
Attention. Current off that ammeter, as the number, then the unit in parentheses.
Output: 7.1 (A)
